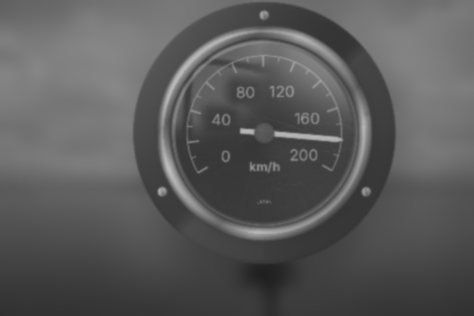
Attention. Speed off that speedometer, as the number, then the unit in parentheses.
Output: 180 (km/h)
